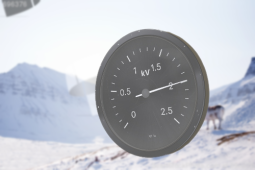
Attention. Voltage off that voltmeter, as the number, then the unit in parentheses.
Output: 2 (kV)
